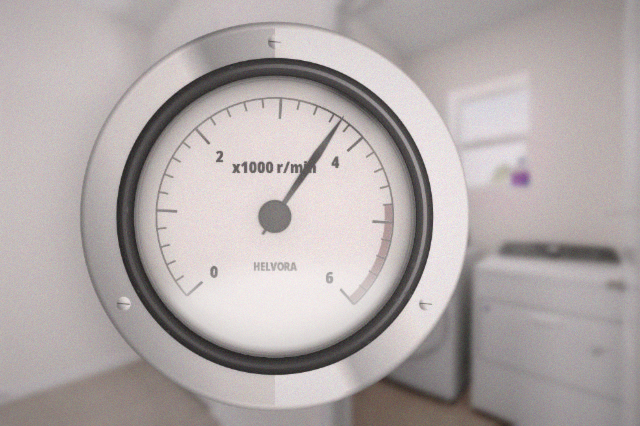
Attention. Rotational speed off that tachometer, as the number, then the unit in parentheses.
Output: 3700 (rpm)
